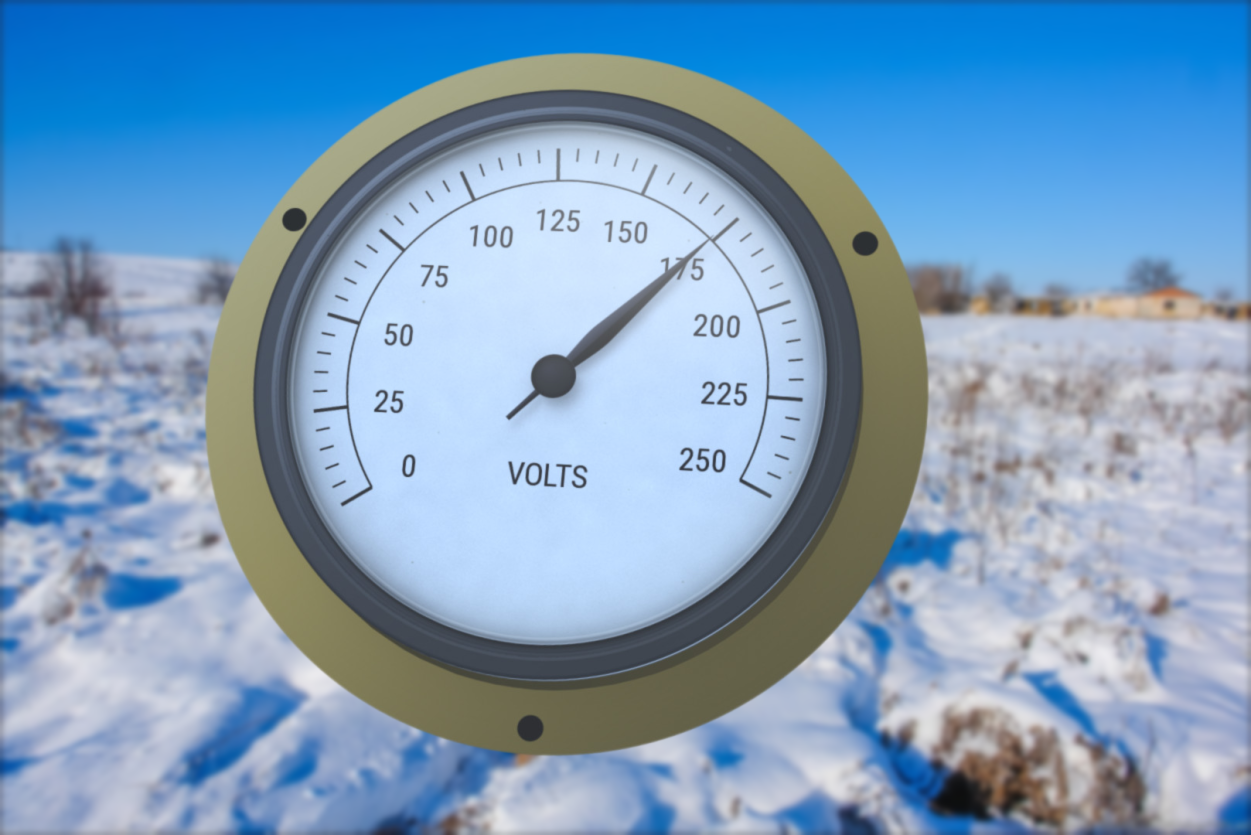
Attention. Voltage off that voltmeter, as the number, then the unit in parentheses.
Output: 175 (V)
